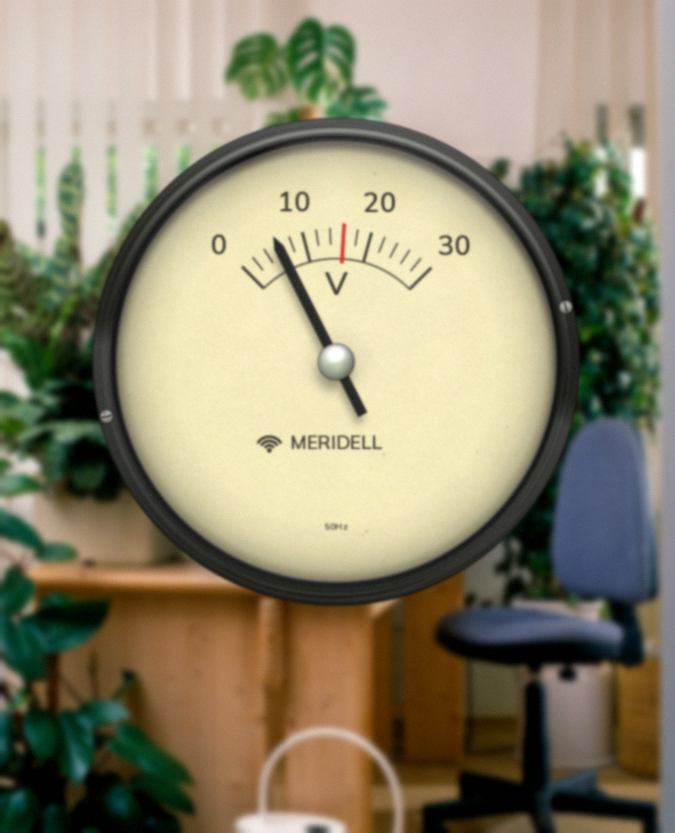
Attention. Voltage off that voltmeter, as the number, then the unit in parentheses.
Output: 6 (V)
